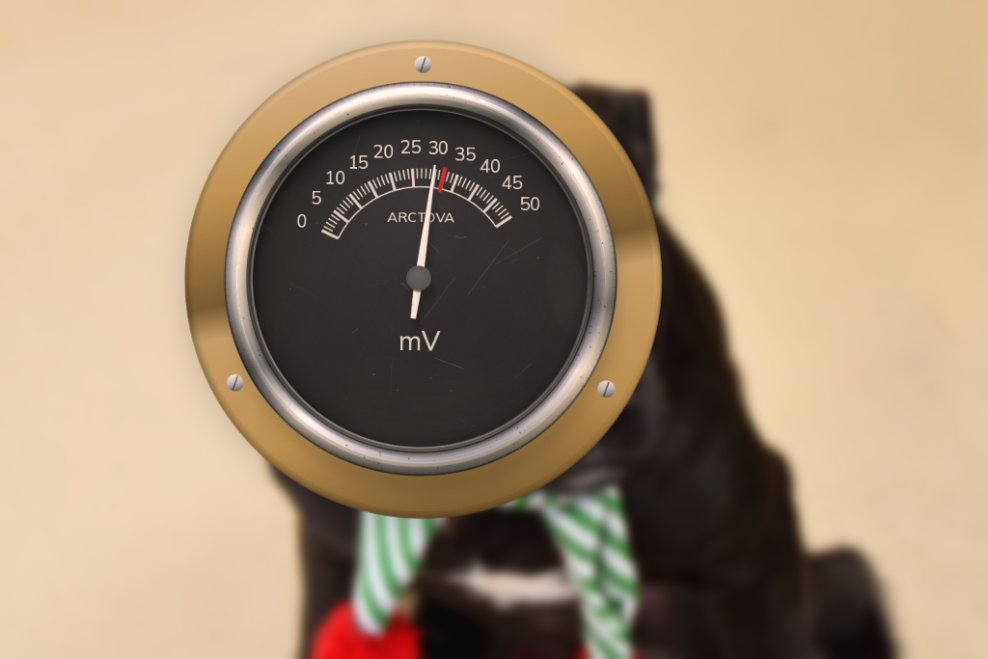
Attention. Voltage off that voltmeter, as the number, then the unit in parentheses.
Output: 30 (mV)
